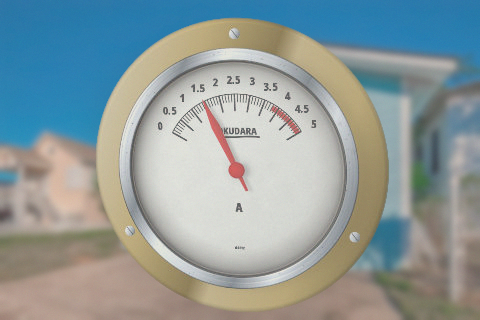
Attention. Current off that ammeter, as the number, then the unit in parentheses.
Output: 1.5 (A)
